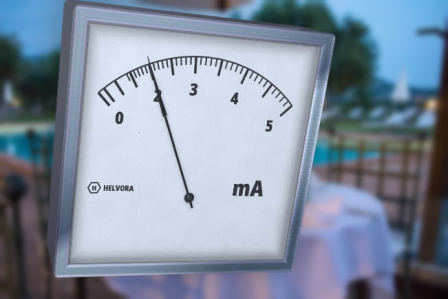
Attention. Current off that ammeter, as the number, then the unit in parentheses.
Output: 2 (mA)
